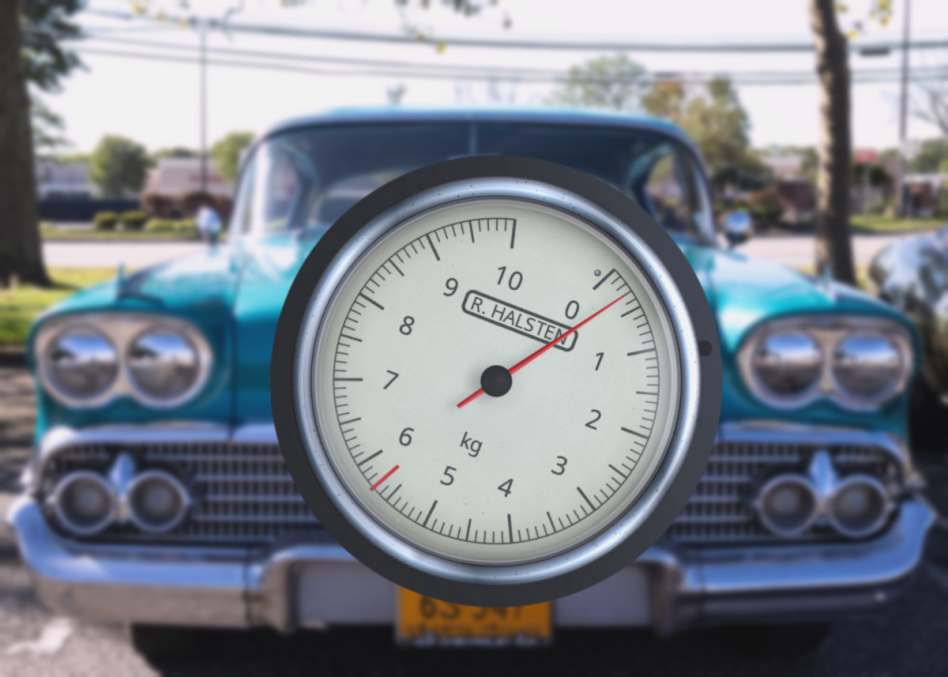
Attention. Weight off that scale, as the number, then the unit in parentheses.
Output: 0.3 (kg)
